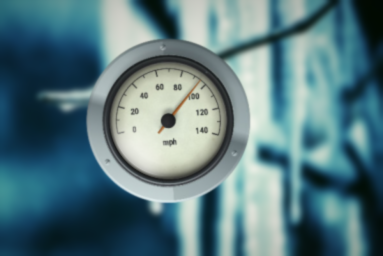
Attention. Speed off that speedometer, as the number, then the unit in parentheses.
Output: 95 (mph)
